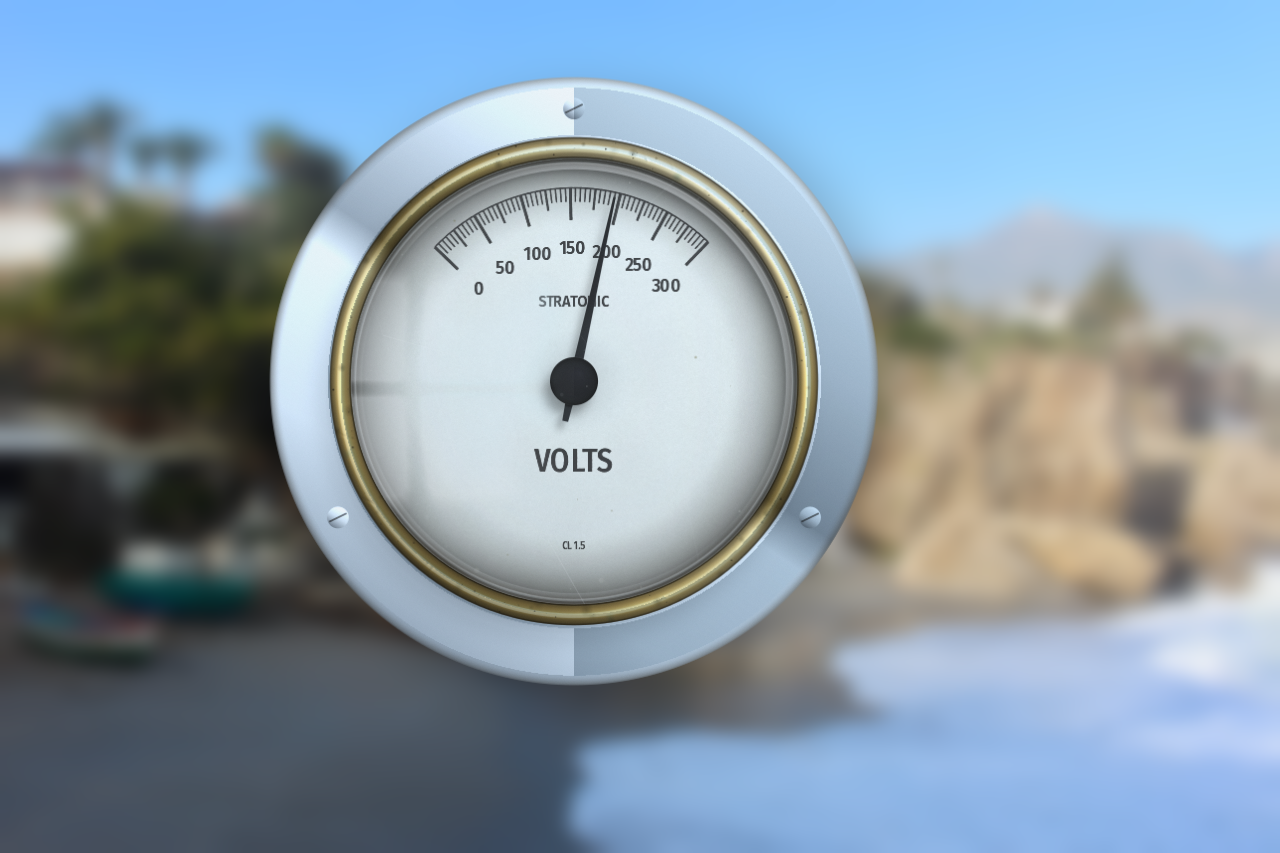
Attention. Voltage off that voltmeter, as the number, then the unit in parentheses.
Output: 195 (V)
